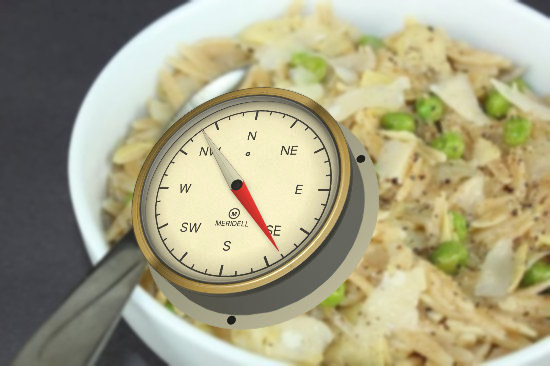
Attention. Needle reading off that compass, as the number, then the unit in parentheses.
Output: 140 (°)
